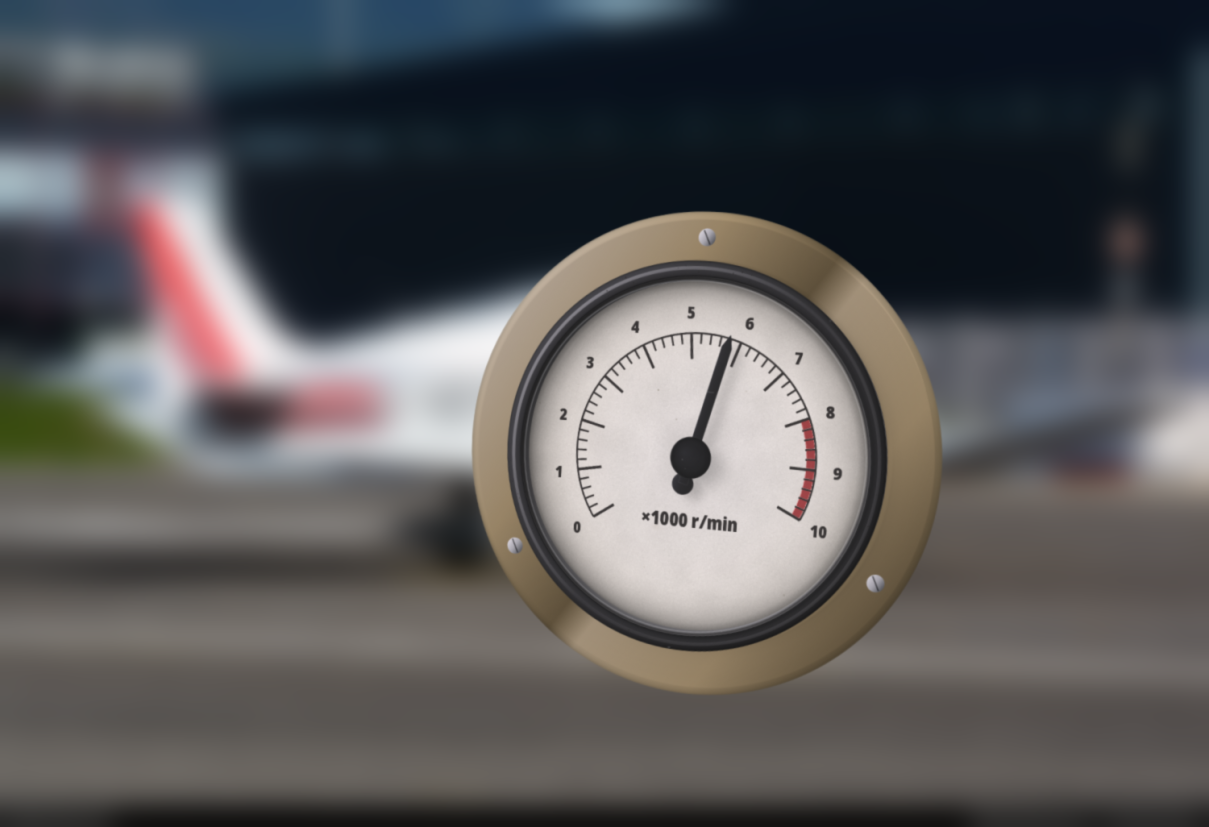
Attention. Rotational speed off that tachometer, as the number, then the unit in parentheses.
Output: 5800 (rpm)
